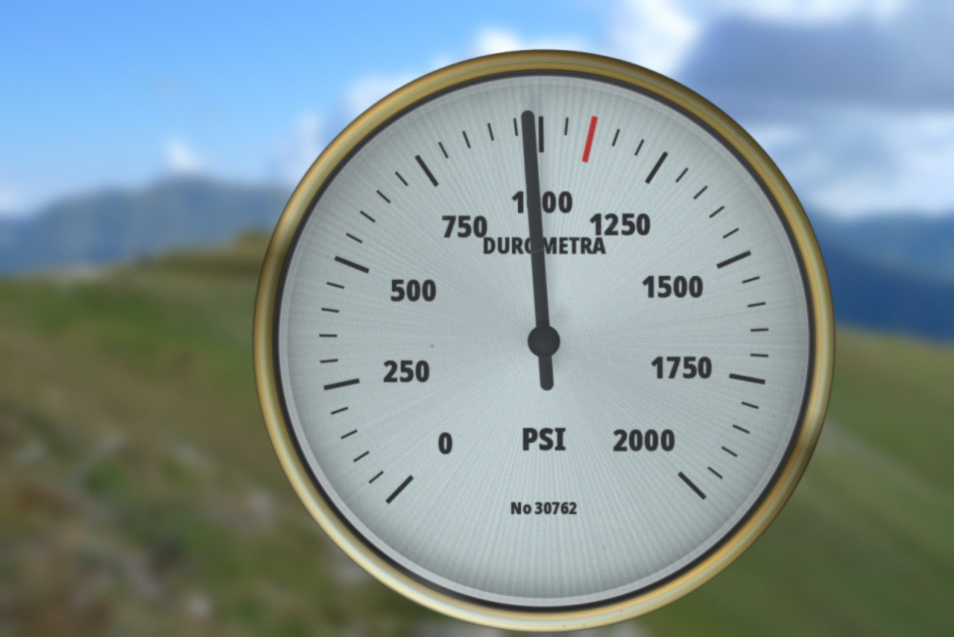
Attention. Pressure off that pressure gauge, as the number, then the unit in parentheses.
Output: 975 (psi)
